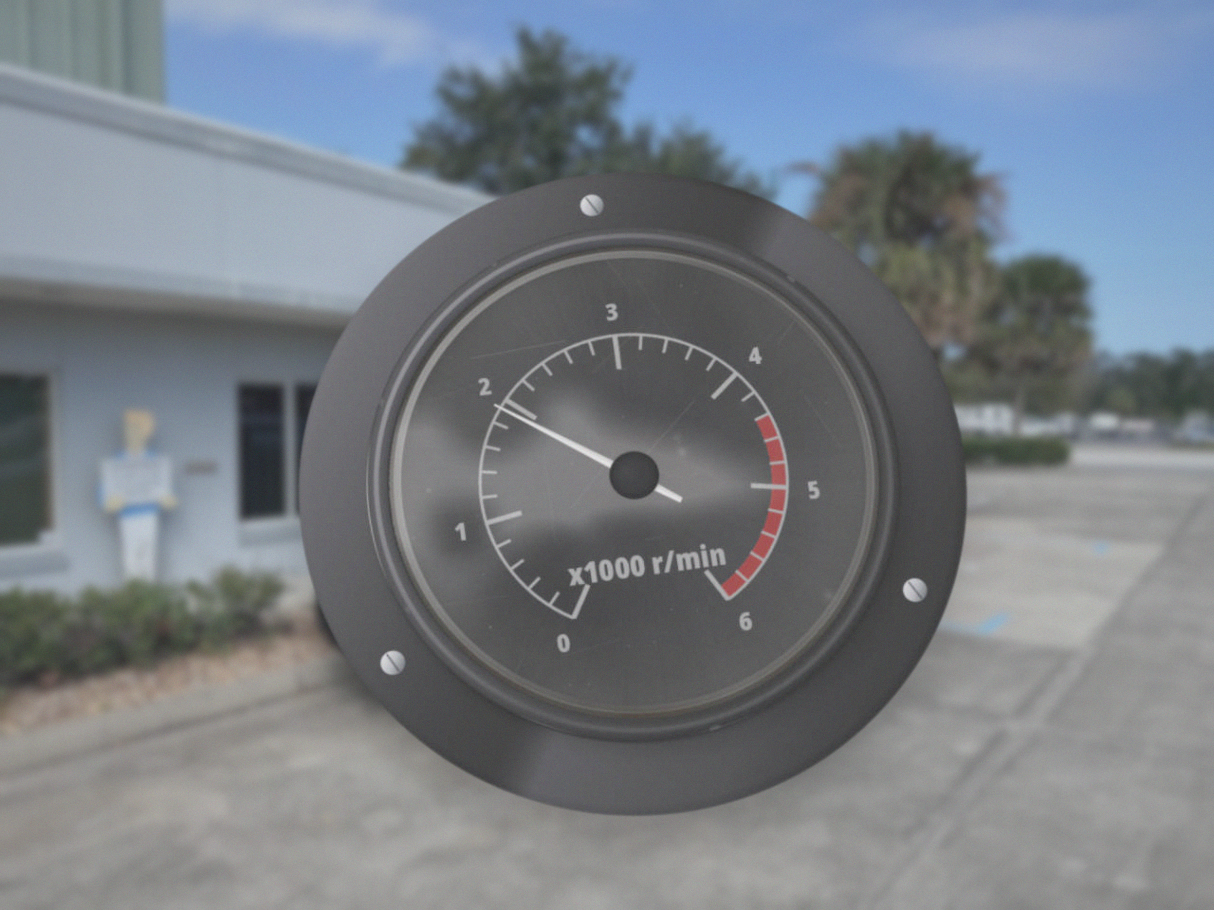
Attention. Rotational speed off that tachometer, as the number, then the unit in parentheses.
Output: 1900 (rpm)
